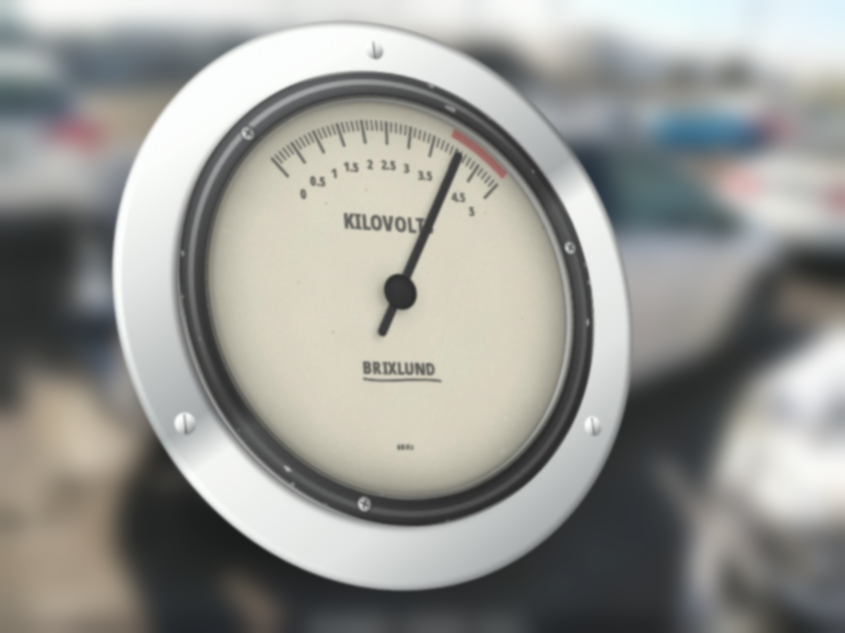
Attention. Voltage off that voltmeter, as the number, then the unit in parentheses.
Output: 4 (kV)
